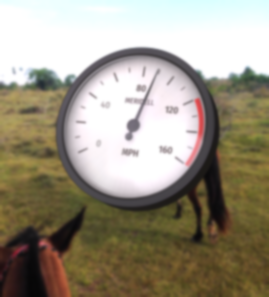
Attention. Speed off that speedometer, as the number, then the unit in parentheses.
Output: 90 (mph)
